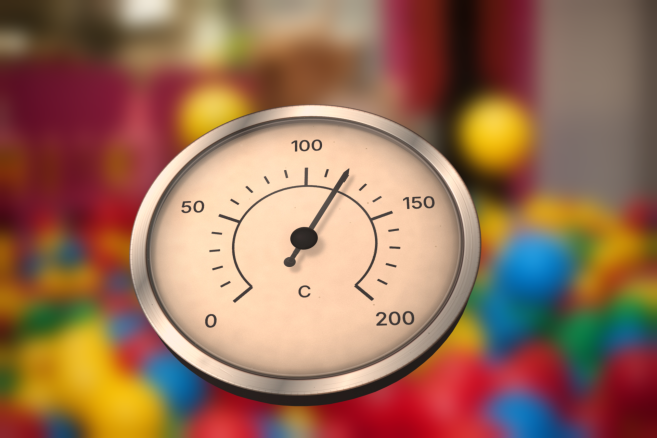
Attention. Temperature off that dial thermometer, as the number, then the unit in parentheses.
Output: 120 (°C)
